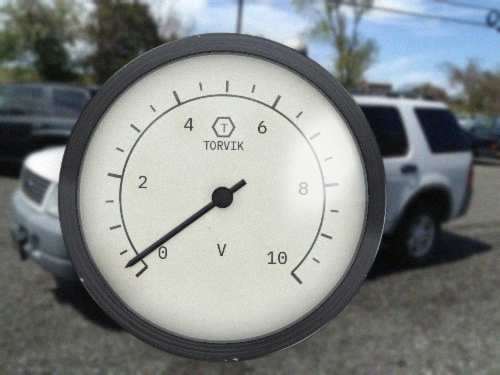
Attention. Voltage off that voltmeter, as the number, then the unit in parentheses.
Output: 0.25 (V)
